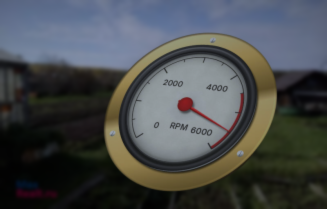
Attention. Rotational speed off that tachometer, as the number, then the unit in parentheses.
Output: 5500 (rpm)
